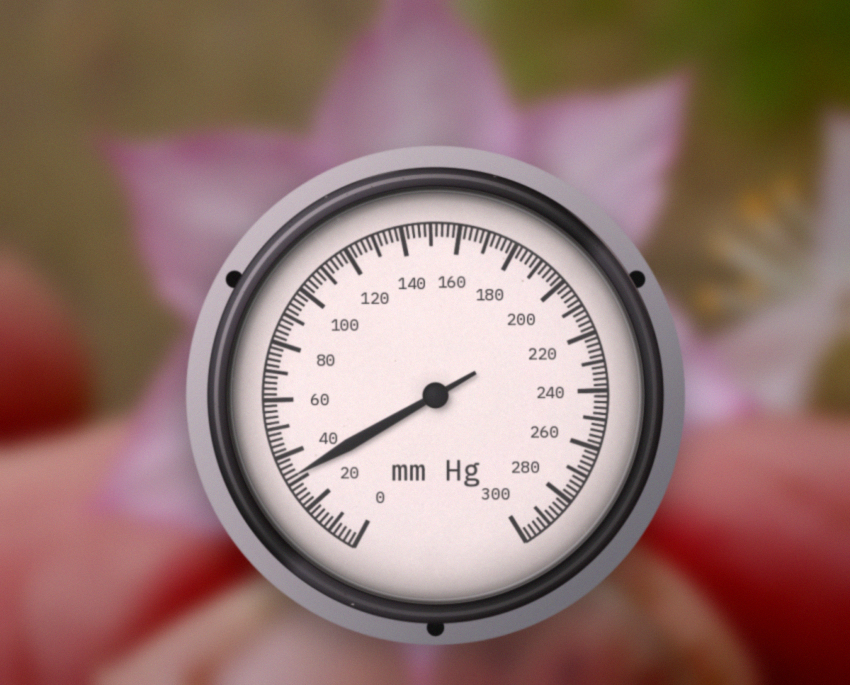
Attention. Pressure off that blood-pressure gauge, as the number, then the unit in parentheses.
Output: 32 (mmHg)
